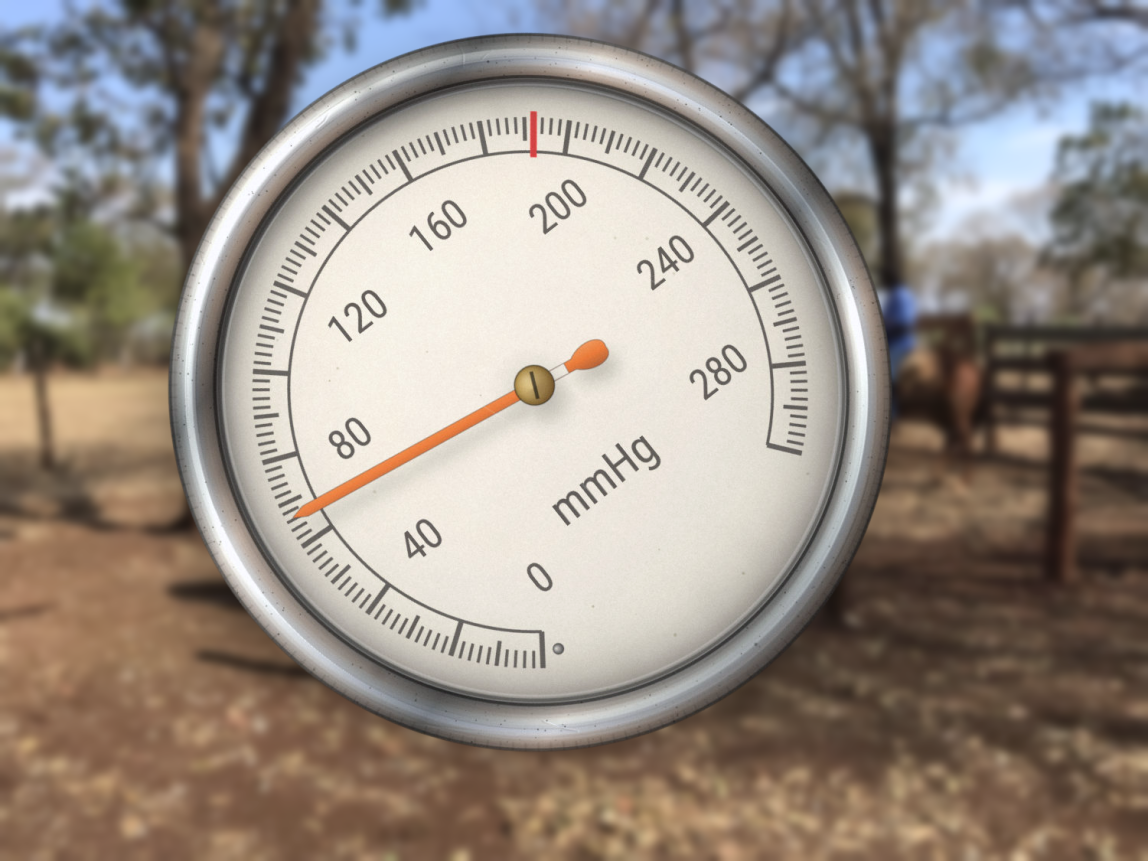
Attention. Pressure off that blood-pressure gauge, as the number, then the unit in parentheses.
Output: 66 (mmHg)
